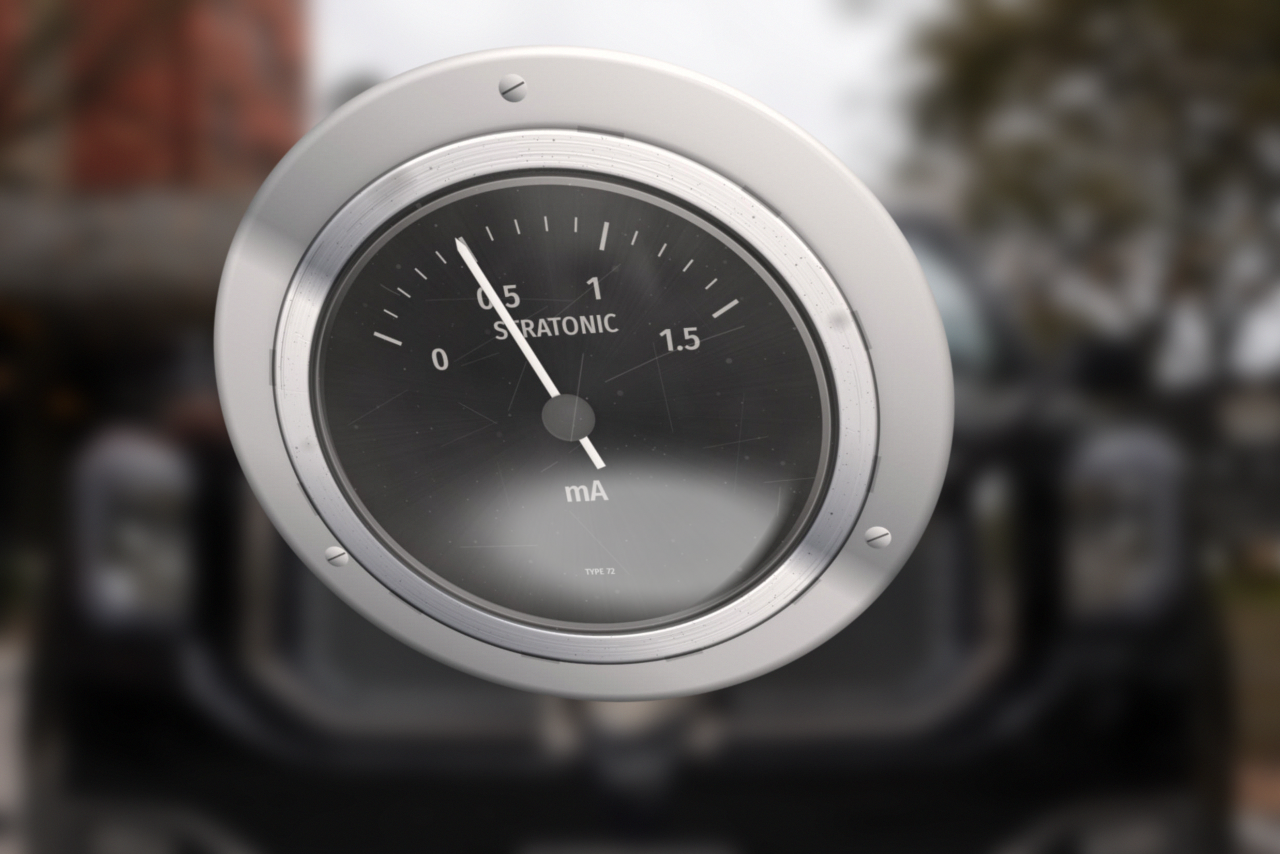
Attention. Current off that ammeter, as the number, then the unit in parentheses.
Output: 0.5 (mA)
